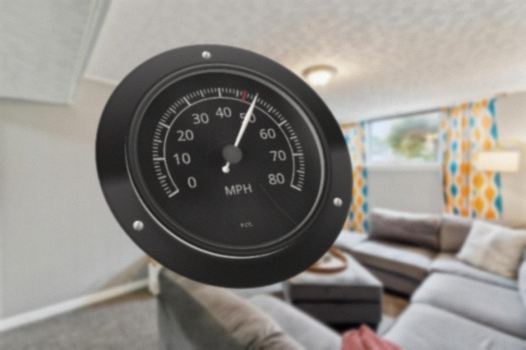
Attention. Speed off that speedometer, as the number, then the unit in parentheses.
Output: 50 (mph)
